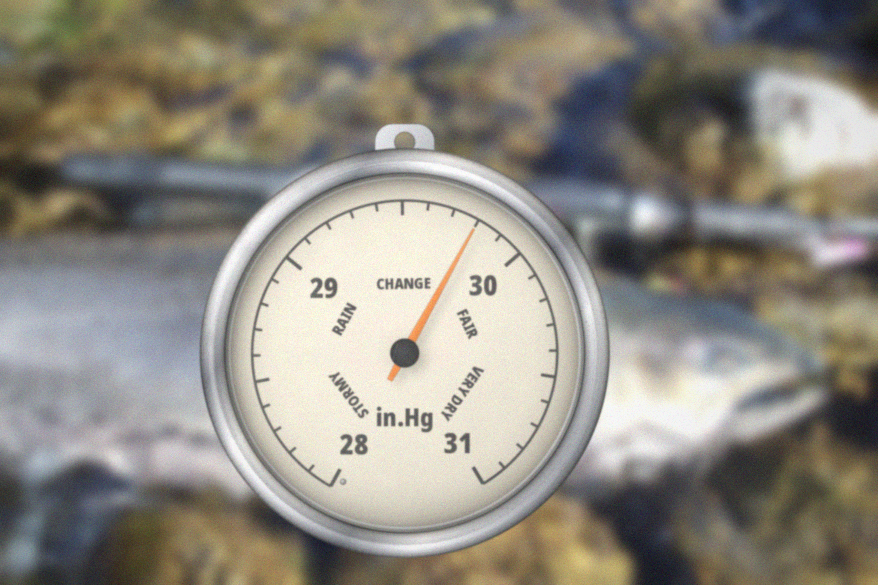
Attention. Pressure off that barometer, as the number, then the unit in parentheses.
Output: 29.8 (inHg)
